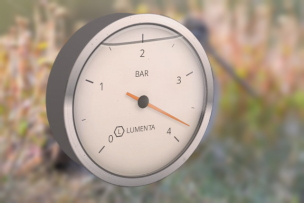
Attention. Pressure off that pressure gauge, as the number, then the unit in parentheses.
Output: 3.75 (bar)
